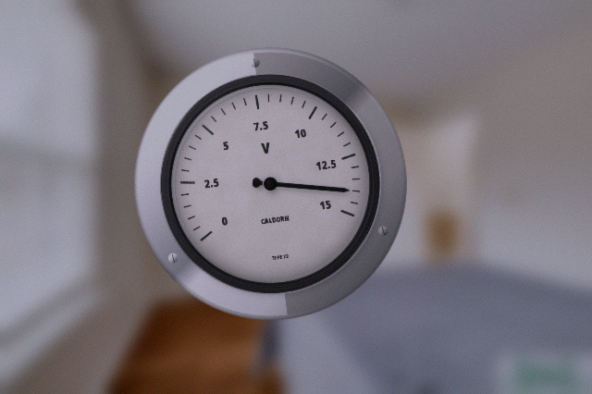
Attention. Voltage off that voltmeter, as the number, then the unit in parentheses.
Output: 14 (V)
